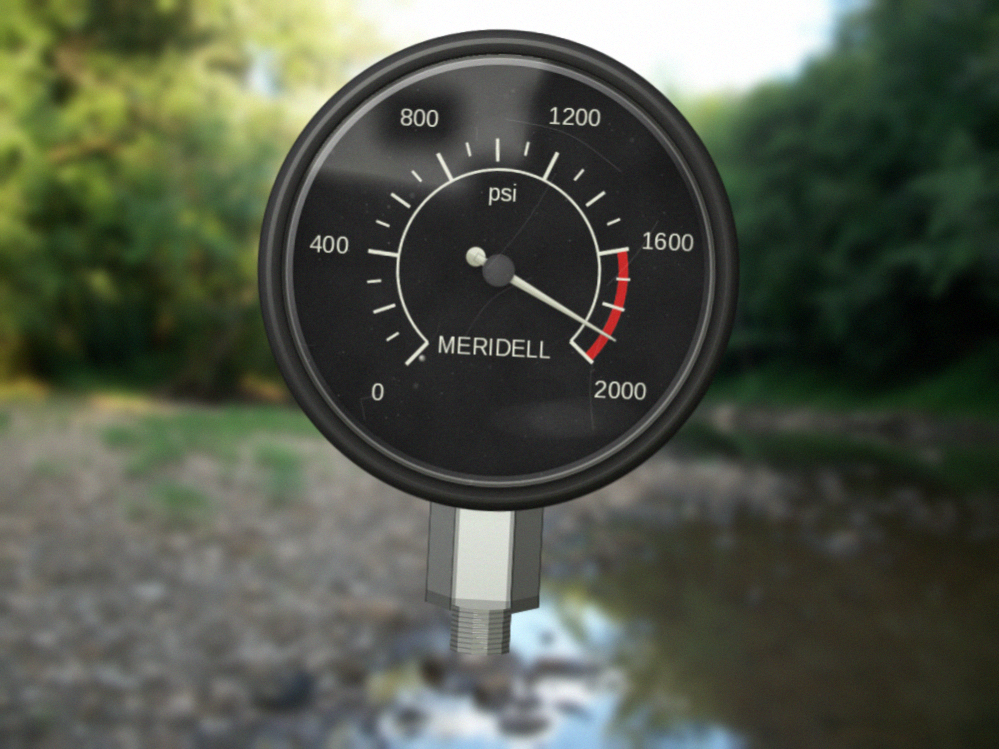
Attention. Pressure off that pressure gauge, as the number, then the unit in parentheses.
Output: 1900 (psi)
